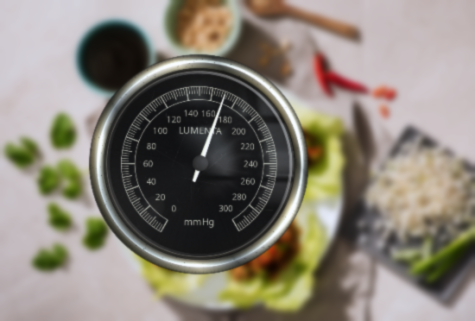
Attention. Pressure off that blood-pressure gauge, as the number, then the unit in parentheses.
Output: 170 (mmHg)
